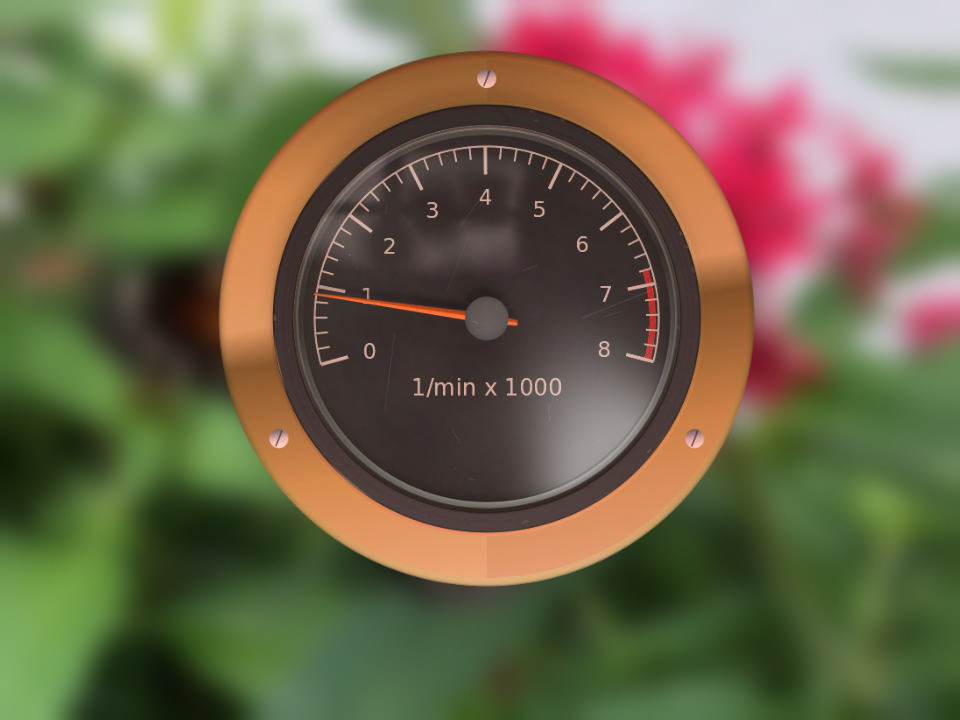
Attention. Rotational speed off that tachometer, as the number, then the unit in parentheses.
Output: 900 (rpm)
